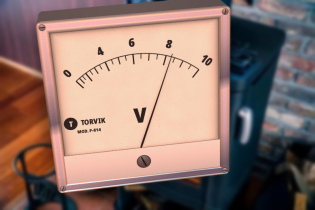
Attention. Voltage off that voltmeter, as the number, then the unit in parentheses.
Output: 8.25 (V)
